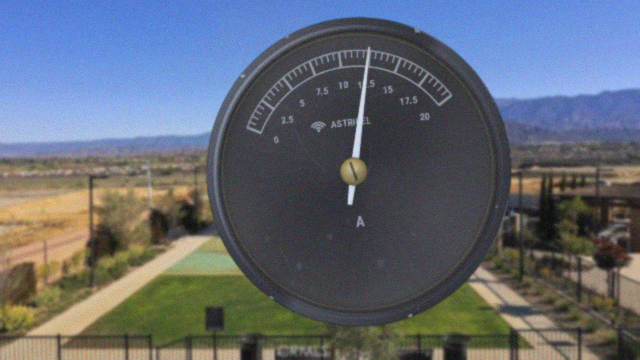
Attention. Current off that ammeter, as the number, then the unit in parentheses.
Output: 12.5 (A)
